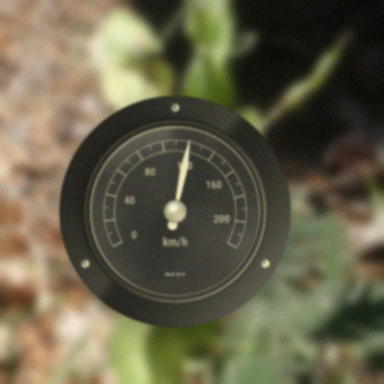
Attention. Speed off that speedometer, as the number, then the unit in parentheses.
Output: 120 (km/h)
